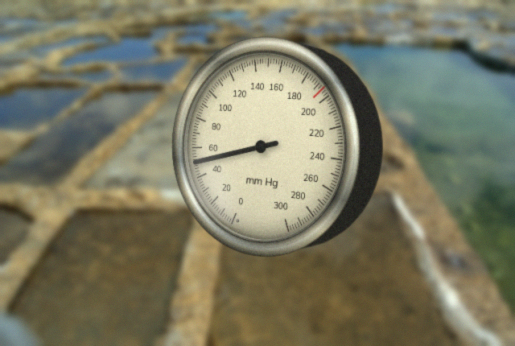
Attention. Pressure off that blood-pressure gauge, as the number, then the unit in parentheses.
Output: 50 (mmHg)
